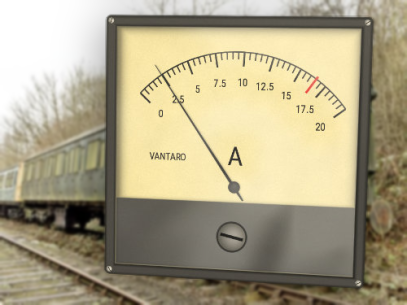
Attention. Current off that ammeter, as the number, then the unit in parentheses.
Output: 2.5 (A)
